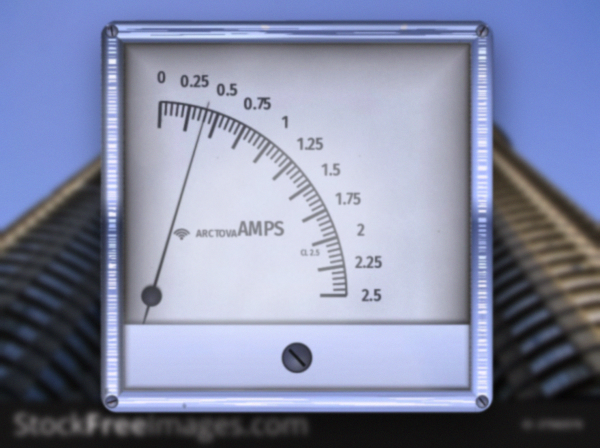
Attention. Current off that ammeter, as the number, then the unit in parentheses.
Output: 0.4 (A)
